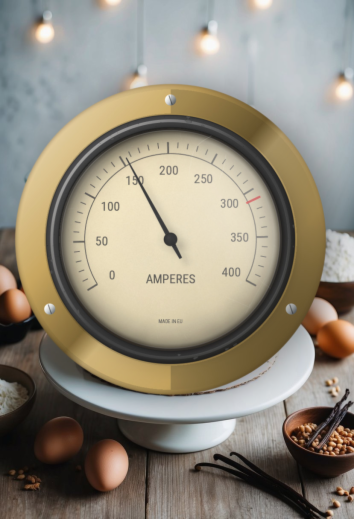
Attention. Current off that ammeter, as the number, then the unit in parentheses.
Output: 155 (A)
